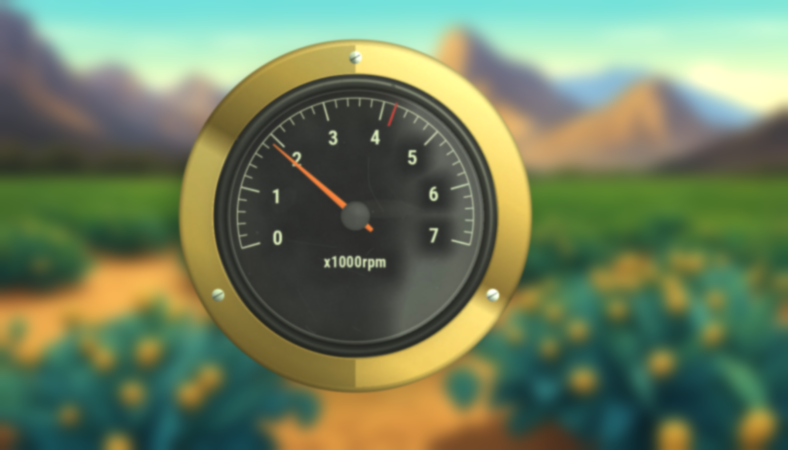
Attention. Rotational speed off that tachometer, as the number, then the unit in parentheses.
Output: 1900 (rpm)
